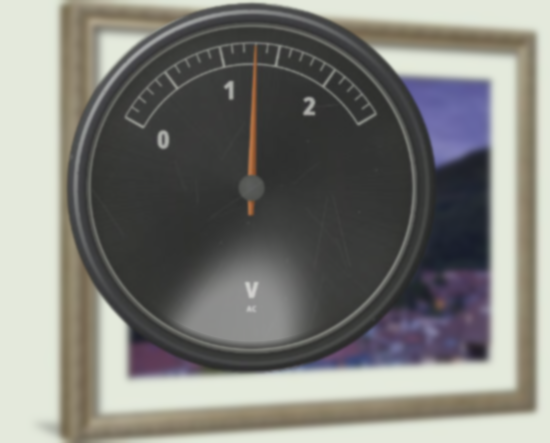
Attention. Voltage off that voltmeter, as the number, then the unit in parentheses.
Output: 1.3 (V)
